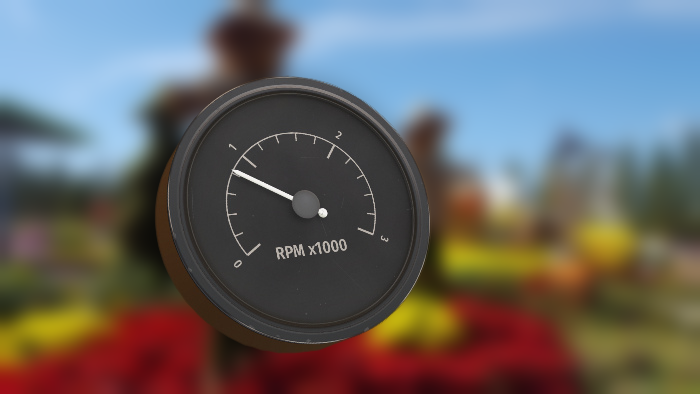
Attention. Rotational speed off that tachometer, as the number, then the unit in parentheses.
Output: 800 (rpm)
